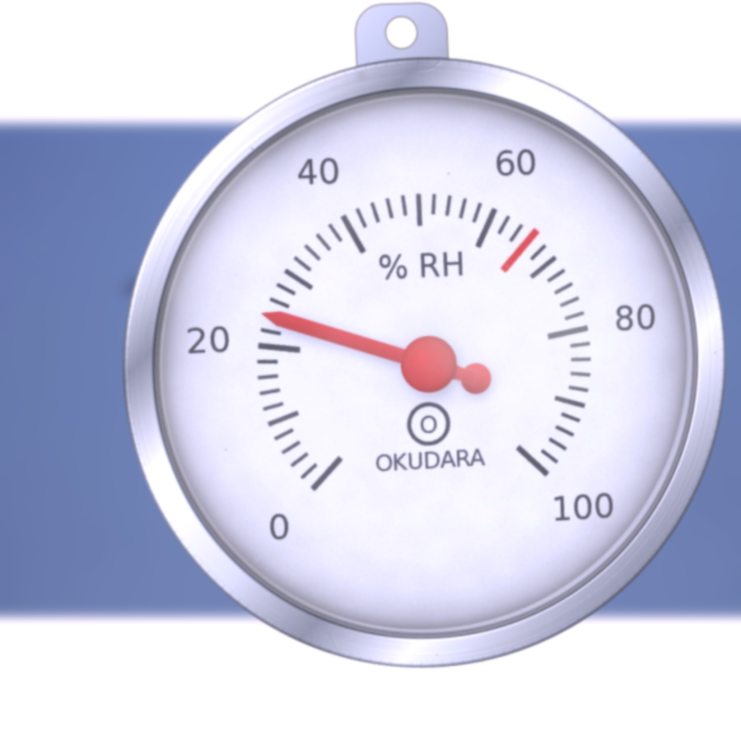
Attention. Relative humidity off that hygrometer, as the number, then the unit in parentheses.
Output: 24 (%)
